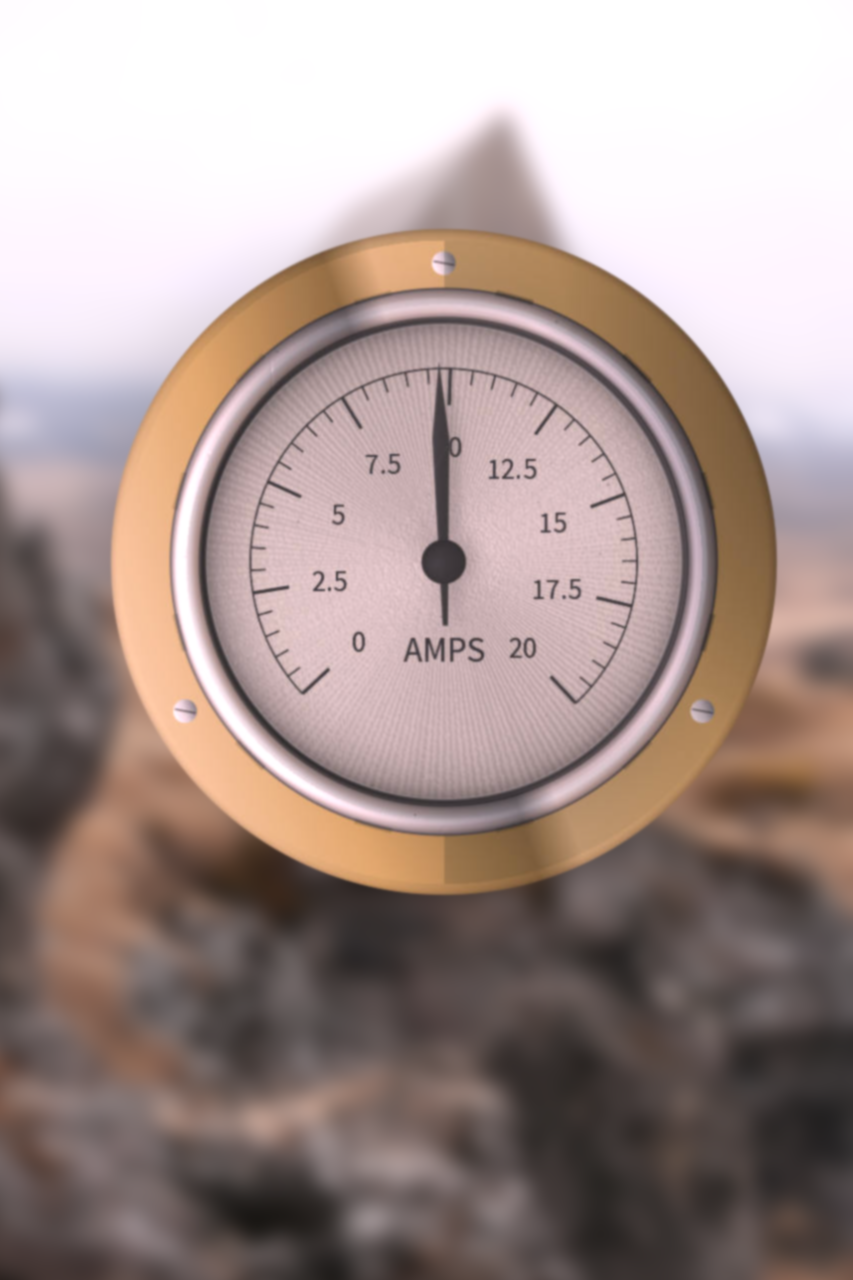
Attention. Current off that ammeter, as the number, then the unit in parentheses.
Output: 9.75 (A)
